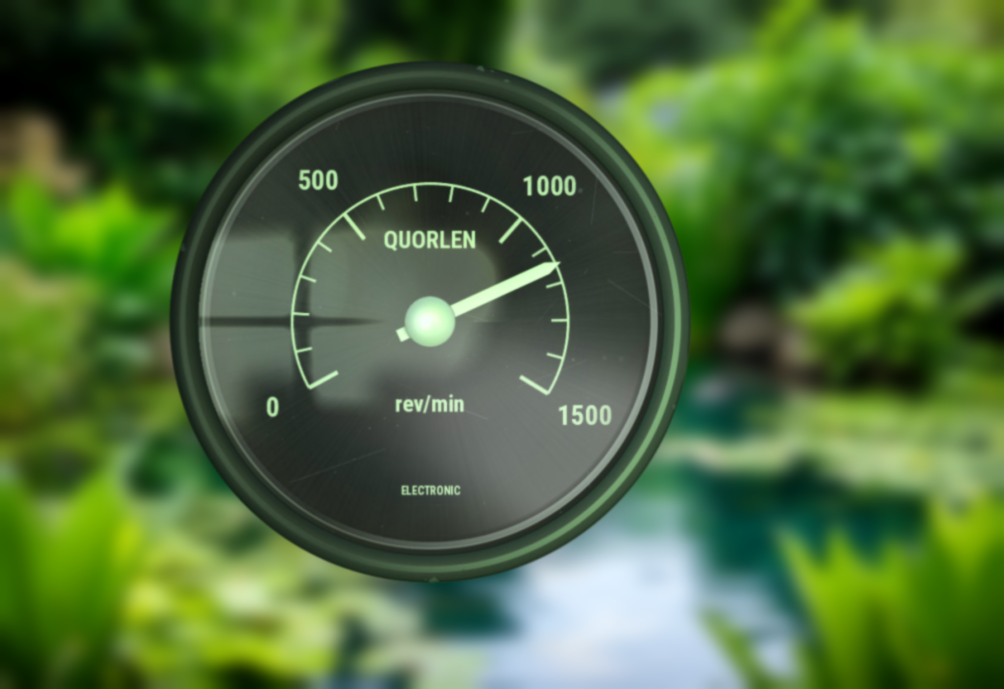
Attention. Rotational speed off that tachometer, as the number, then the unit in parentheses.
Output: 1150 (rpm)
